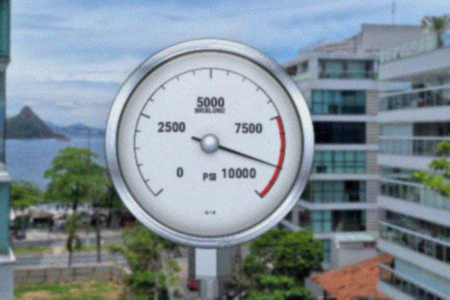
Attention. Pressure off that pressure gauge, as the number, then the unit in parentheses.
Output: 9000 (psi)
